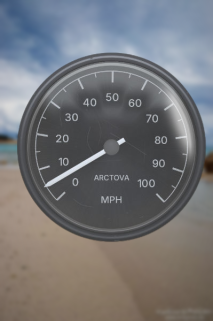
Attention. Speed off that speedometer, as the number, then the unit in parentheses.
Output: 5 (mph)
